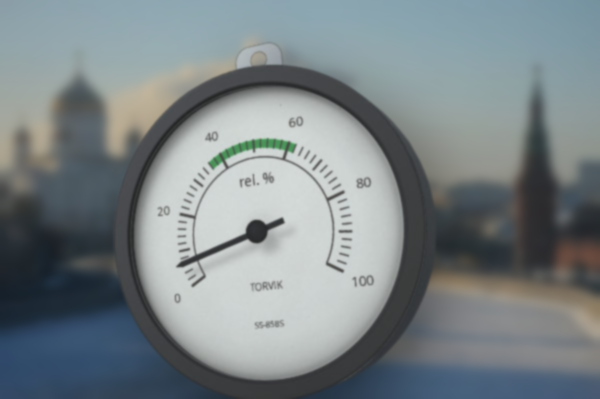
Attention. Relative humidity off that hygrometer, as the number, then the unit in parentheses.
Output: 6 (%)
